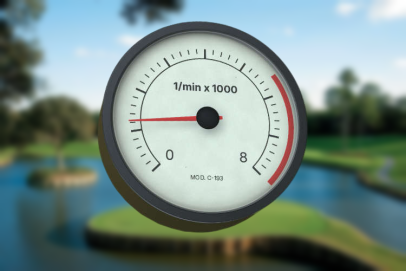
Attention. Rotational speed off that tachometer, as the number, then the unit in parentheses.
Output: 1200 (rpm)
